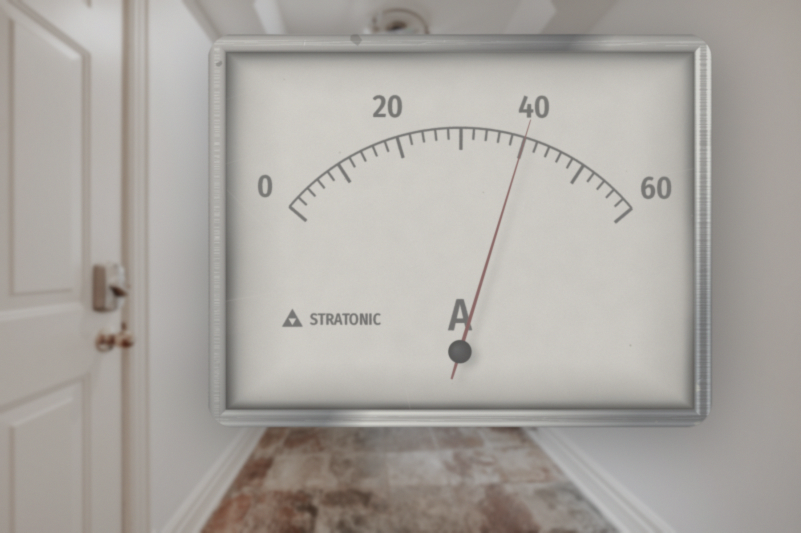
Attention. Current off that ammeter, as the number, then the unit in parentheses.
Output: 40 (A)
